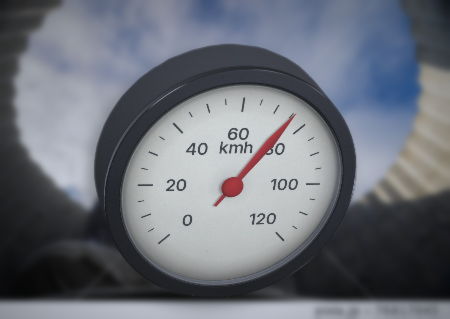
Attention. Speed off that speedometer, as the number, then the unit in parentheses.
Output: 75 (km/h)
